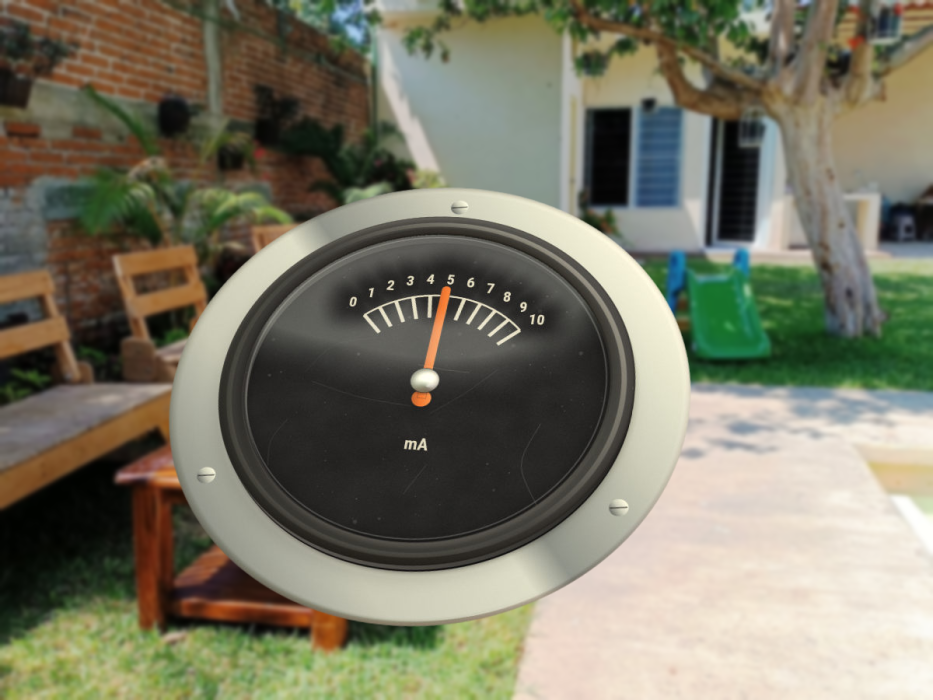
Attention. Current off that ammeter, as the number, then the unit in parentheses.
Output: 5 (mA)
